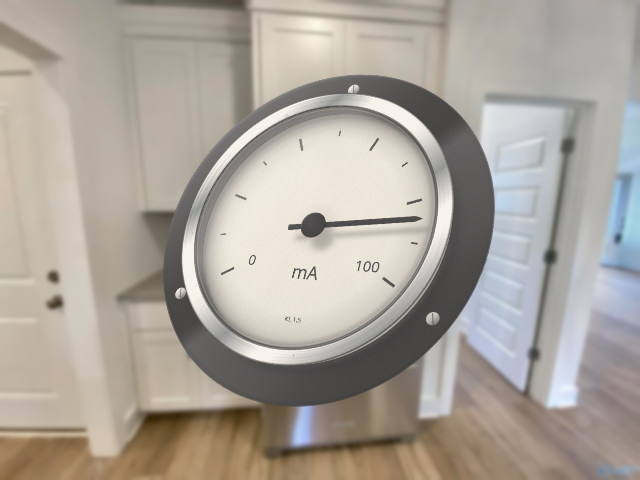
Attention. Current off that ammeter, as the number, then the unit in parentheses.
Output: 85 (mA)
